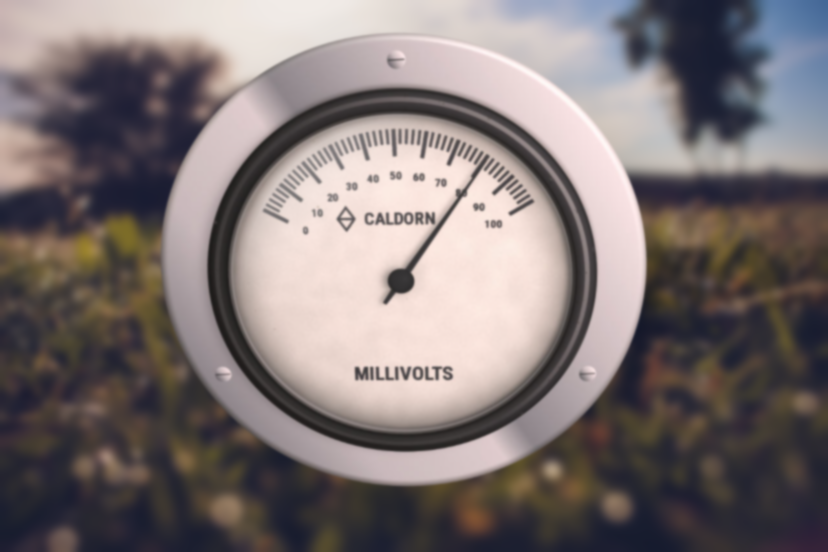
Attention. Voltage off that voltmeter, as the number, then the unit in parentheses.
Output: 80 (mV)
